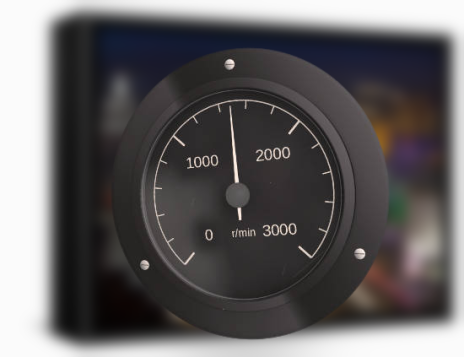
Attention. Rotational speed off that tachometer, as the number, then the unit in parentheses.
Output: 1500 (rpm)
